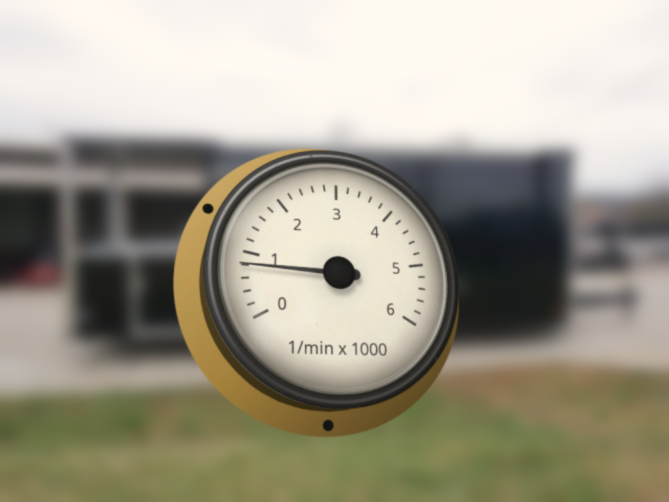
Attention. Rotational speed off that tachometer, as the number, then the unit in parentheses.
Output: 800 (rpm)
